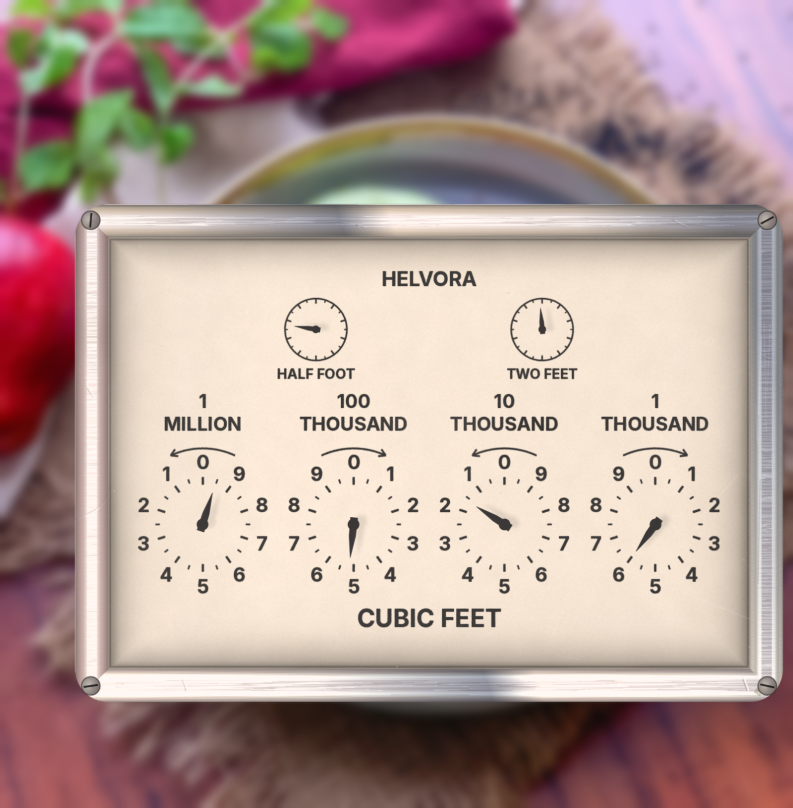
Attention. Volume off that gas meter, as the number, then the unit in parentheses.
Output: 951600 (ft³)
